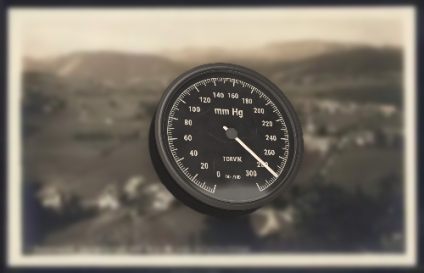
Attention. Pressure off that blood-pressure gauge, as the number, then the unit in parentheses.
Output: 280 (mmHg)
